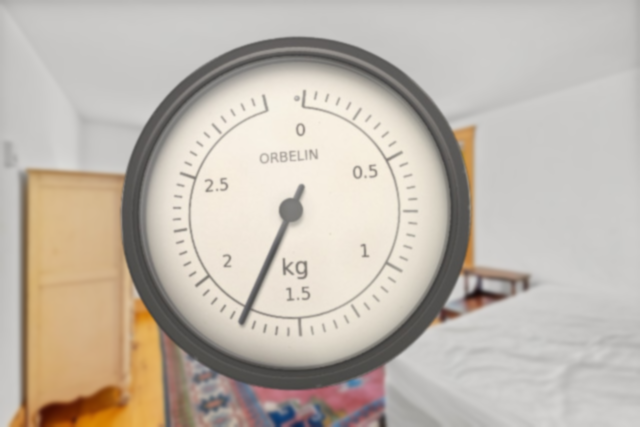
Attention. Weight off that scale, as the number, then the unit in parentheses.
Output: 1.75 (kg)
